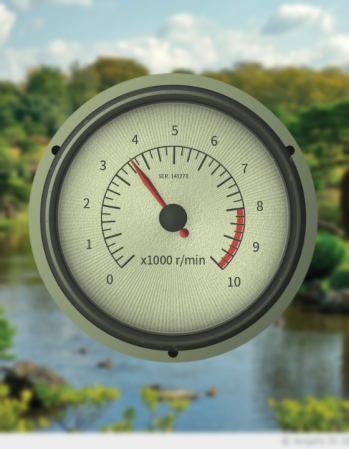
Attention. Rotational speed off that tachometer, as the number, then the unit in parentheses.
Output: 3625 (rpm)
